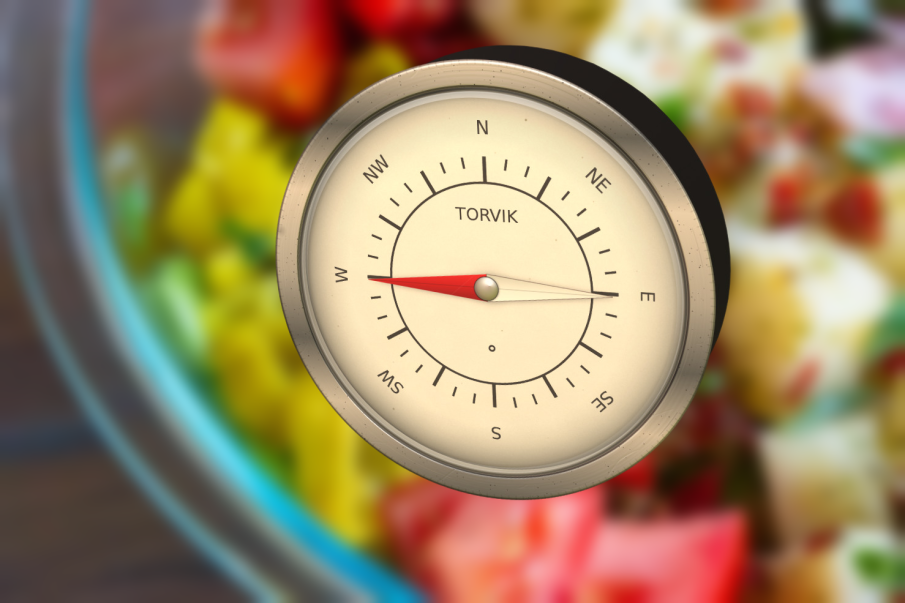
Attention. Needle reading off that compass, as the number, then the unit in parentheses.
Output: 270 (°)
